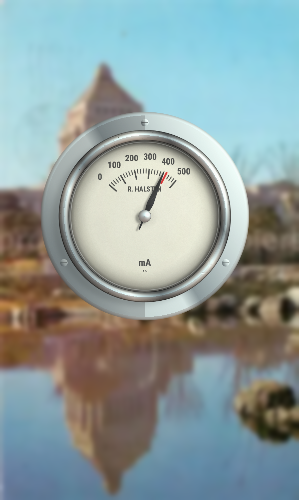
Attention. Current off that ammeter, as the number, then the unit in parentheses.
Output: 400 (mA)
